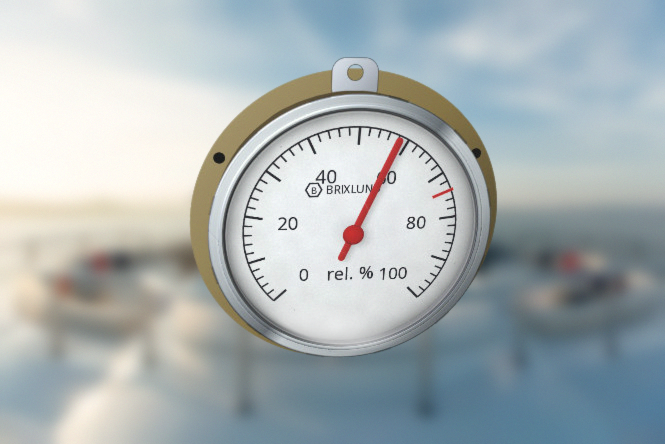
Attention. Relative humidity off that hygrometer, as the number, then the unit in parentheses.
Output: 58 (%)
